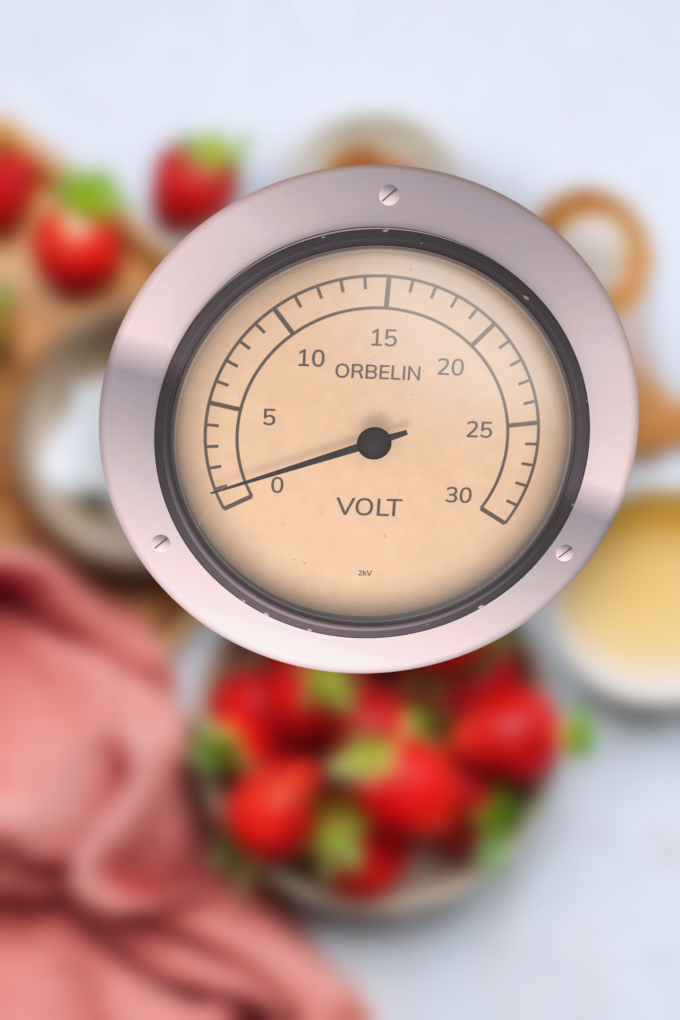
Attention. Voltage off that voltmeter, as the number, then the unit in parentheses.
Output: 1 (V)
